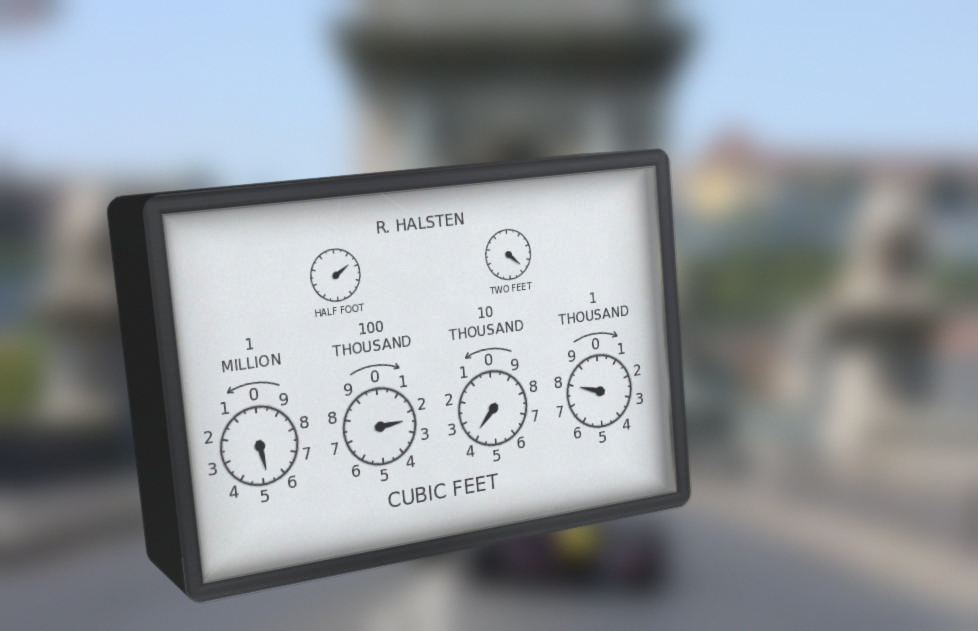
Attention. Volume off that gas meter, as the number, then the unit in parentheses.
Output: 523800 (ft³)
